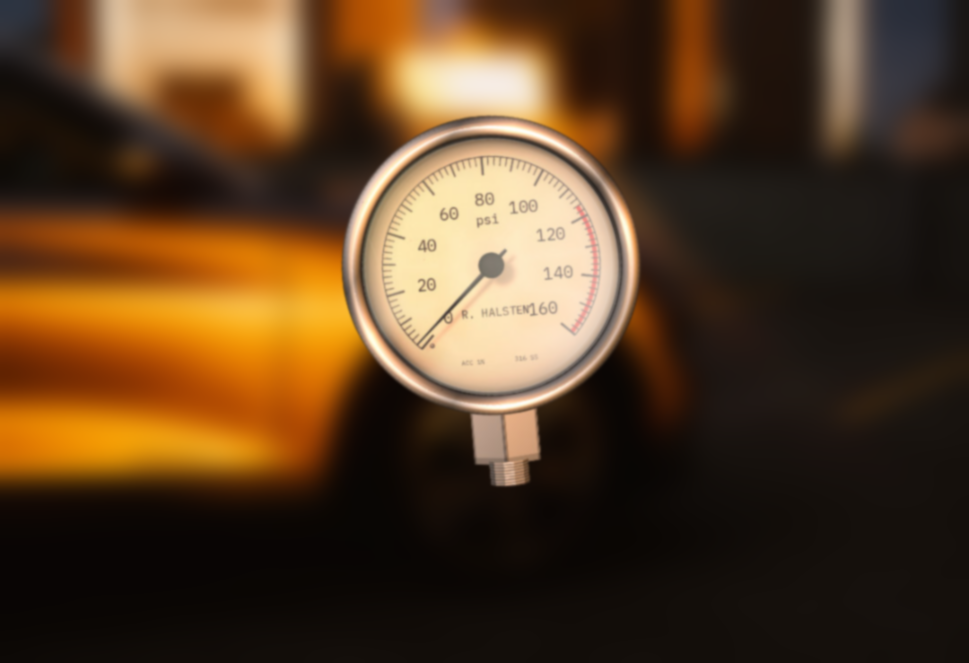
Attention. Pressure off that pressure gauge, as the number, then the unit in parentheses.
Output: 2 (psi)
